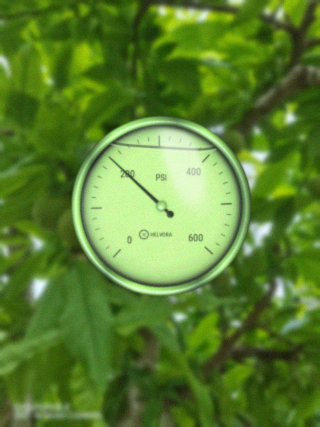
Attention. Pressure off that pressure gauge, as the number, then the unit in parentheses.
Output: 200 (psi)
